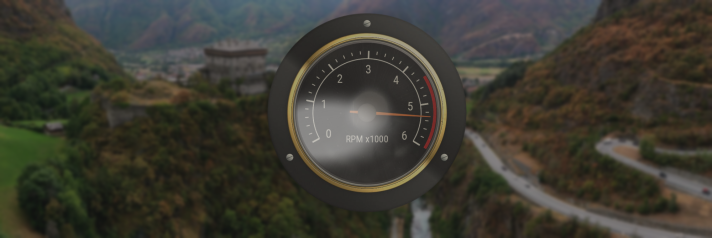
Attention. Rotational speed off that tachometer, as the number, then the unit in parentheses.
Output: 5300 (rpm)
